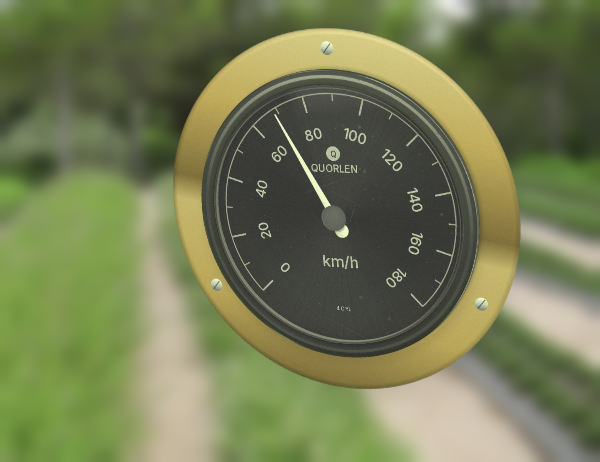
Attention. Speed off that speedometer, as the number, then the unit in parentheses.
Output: 70 (km/h)
